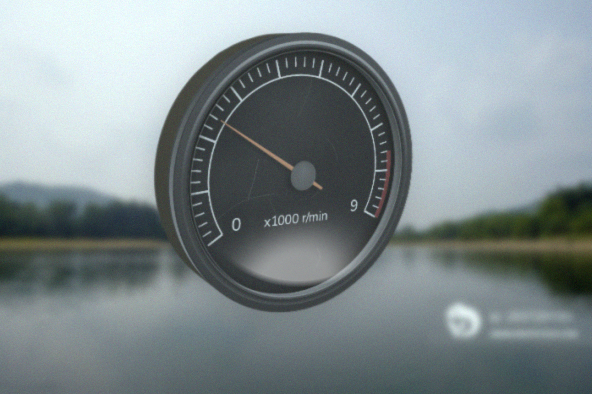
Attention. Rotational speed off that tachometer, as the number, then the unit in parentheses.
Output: 2400 (rpm)
